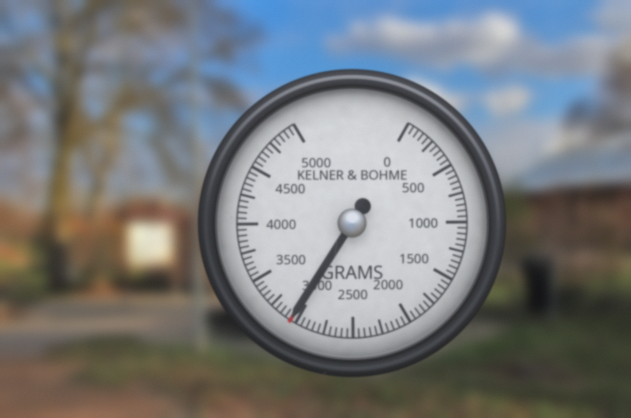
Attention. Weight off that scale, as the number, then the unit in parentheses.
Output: 3050 (g)
